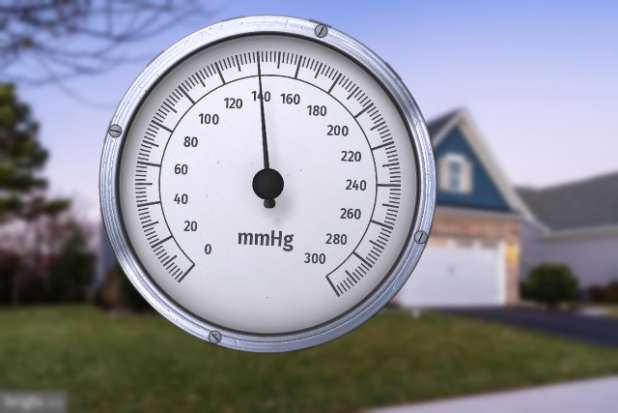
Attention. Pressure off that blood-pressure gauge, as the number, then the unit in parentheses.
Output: 140 (mmHg)
